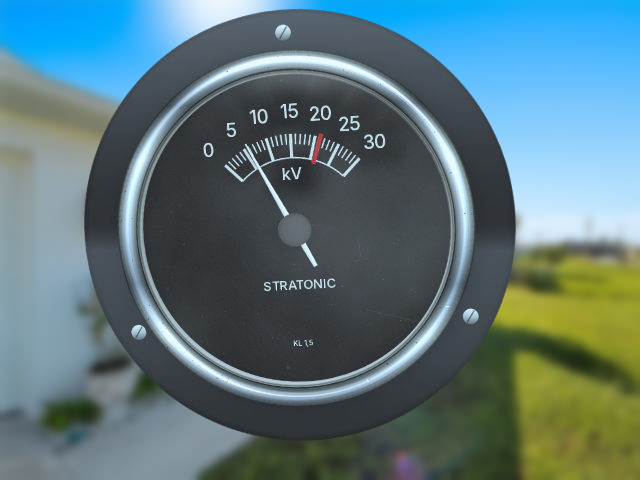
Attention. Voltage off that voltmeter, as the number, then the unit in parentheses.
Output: 6 (kV)
